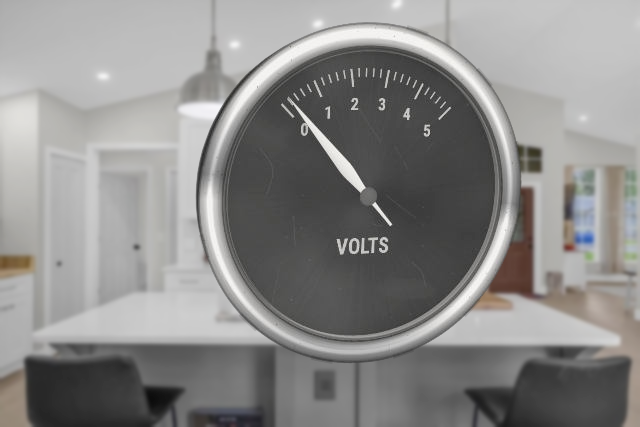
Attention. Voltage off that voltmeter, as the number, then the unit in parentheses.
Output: 0.2 (V)
